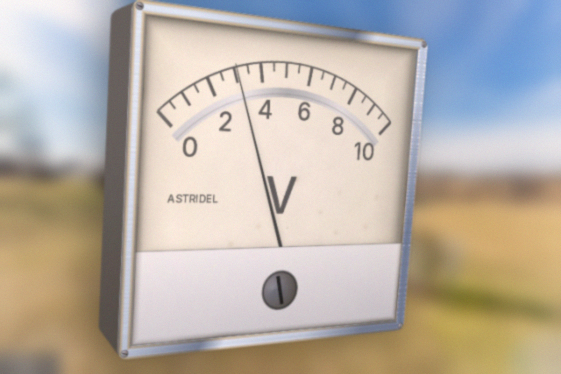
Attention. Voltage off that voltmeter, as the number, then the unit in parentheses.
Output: 3 (V)
